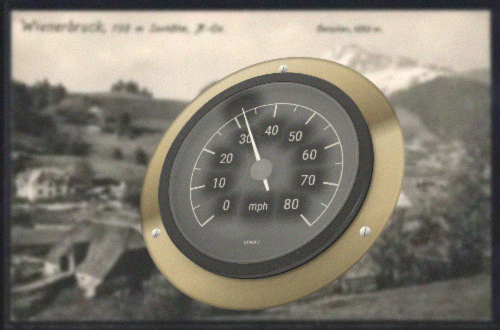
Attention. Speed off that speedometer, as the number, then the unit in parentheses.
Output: 32.5 (mph)
